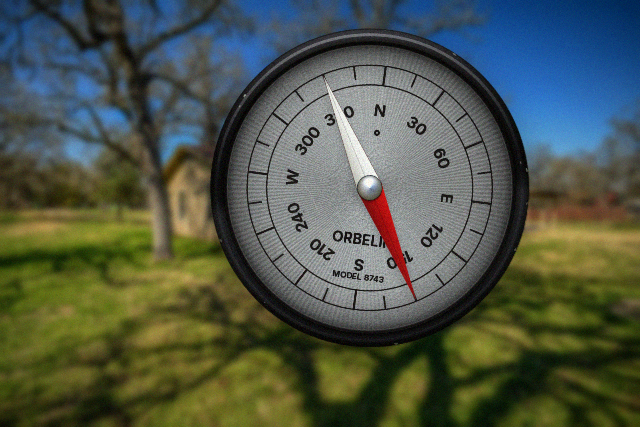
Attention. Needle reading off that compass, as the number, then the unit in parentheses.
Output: 150 (°)
